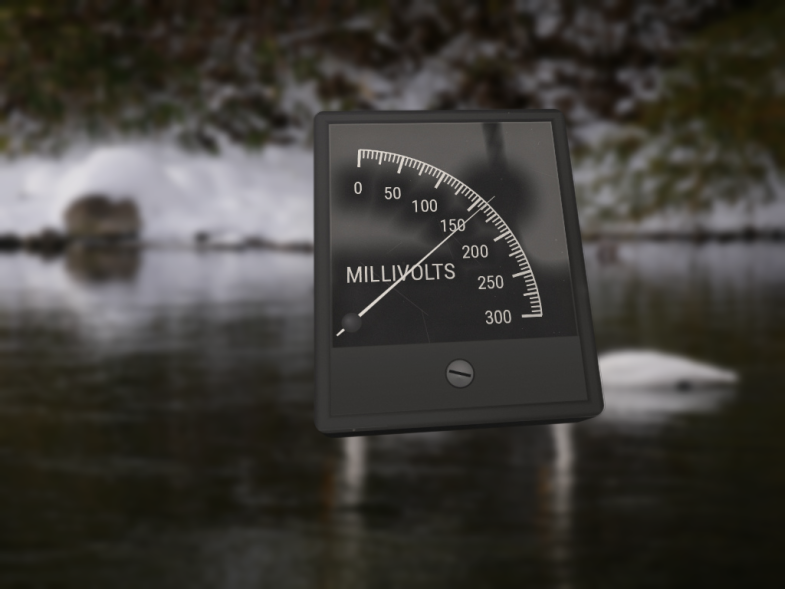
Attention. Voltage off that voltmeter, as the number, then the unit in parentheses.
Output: 160 (mV)
